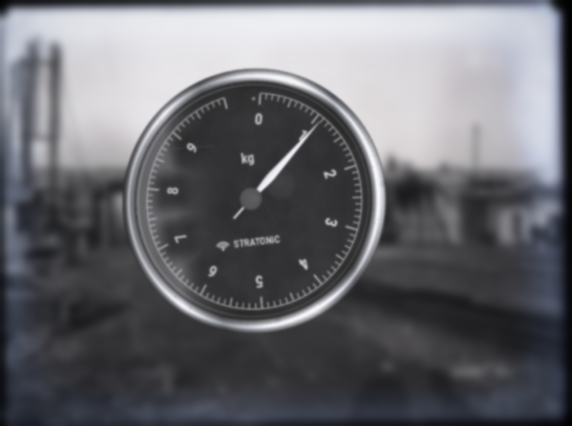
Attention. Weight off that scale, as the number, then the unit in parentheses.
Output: 1.1 (kg)
